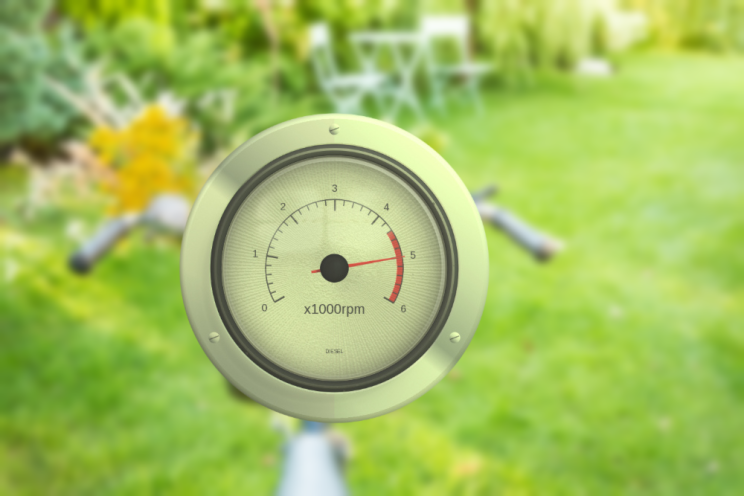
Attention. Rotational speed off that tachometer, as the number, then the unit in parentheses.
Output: 5000 (rpm)
